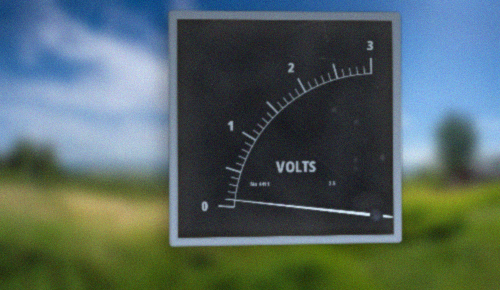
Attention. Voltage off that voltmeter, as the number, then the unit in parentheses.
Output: 0.1 (V)
